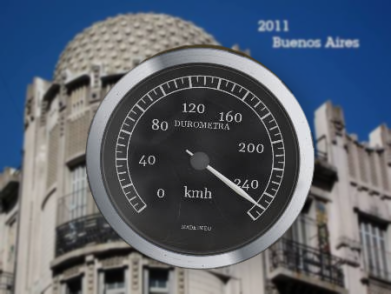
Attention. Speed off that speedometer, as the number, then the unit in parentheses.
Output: 250 (km/h)
